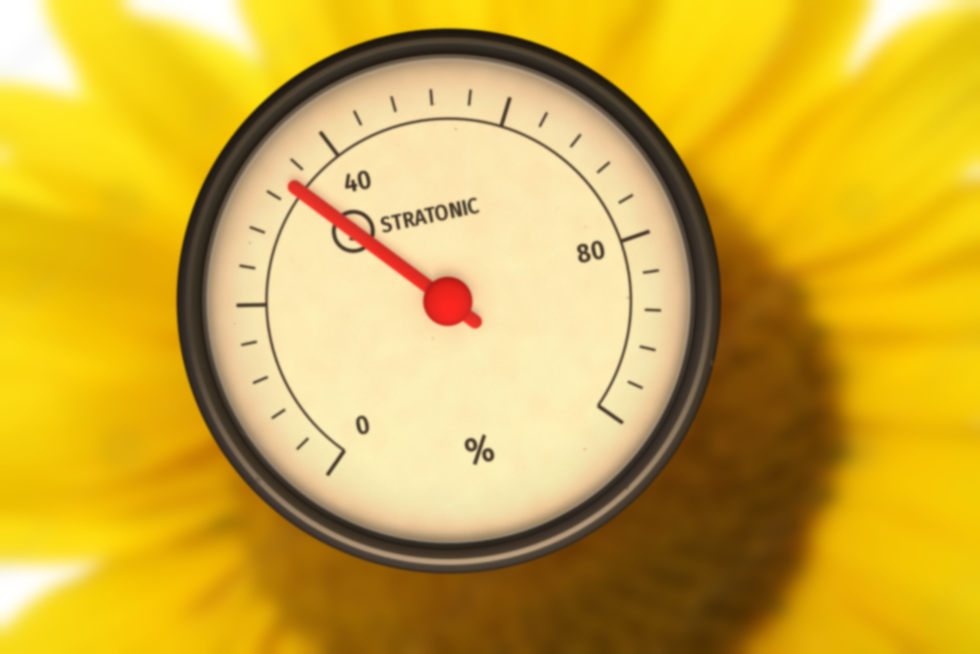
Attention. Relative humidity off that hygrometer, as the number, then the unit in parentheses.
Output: 34 (%)
